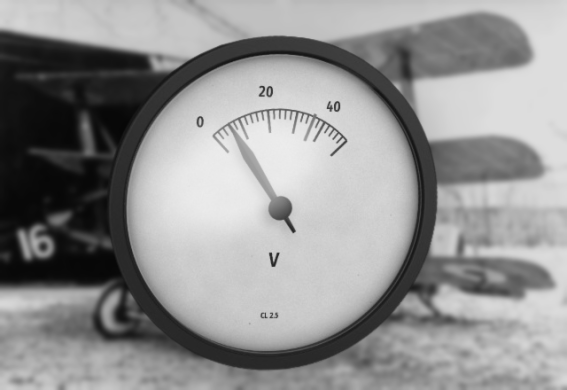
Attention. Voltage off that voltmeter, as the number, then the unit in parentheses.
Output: 6 (V)
